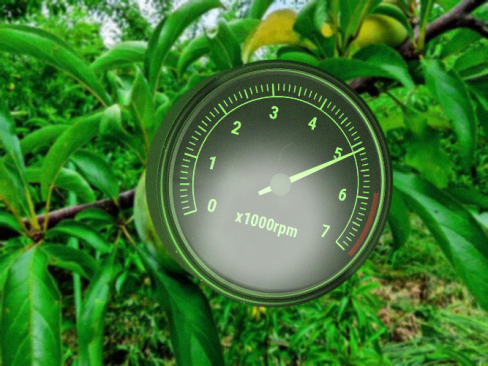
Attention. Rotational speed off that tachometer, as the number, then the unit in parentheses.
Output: 5100 (rpm)
